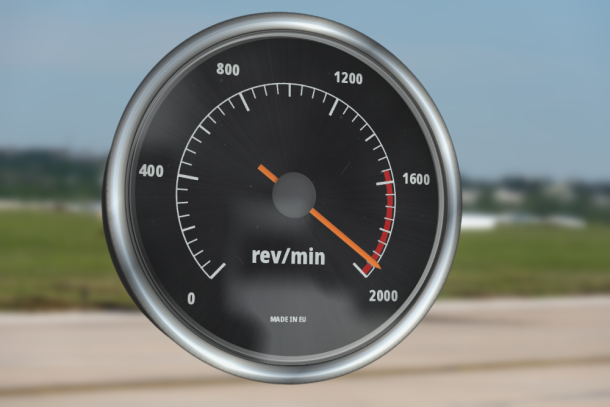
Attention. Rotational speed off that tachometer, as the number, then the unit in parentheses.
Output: 1950 (rpm)
